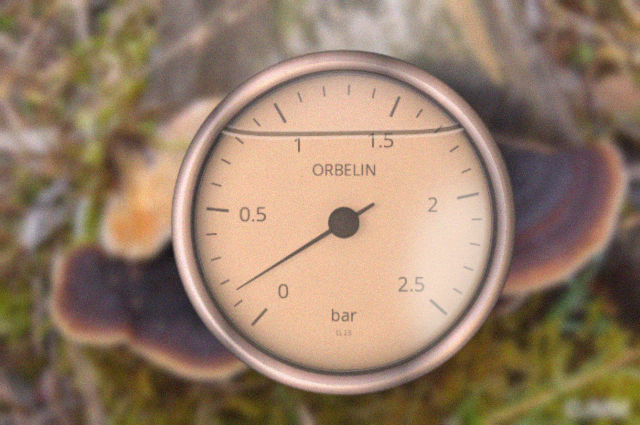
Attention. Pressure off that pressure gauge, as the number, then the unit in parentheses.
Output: 0.15 (bar)
